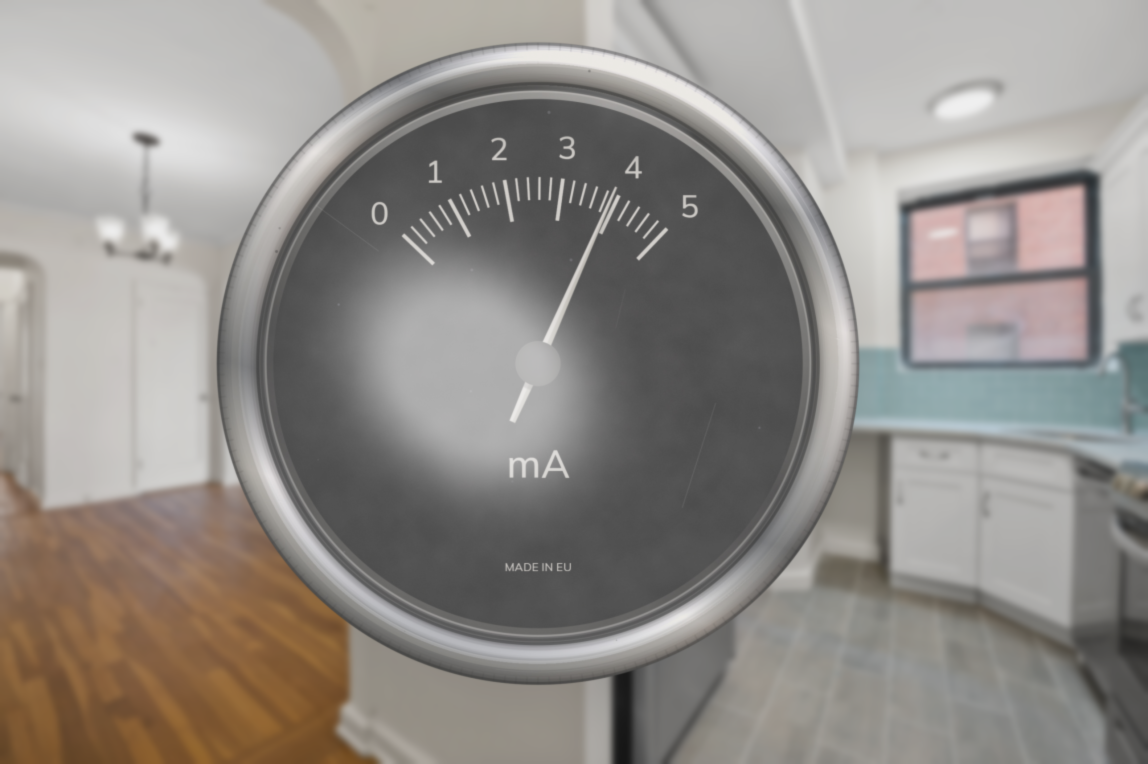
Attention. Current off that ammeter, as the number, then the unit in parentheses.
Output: 3.9 (mA)
